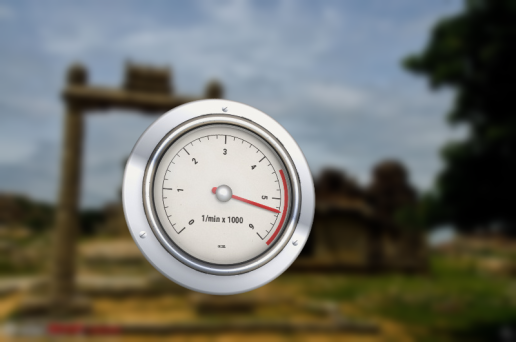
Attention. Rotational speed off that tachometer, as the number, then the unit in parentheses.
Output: 5300 (rpm)
